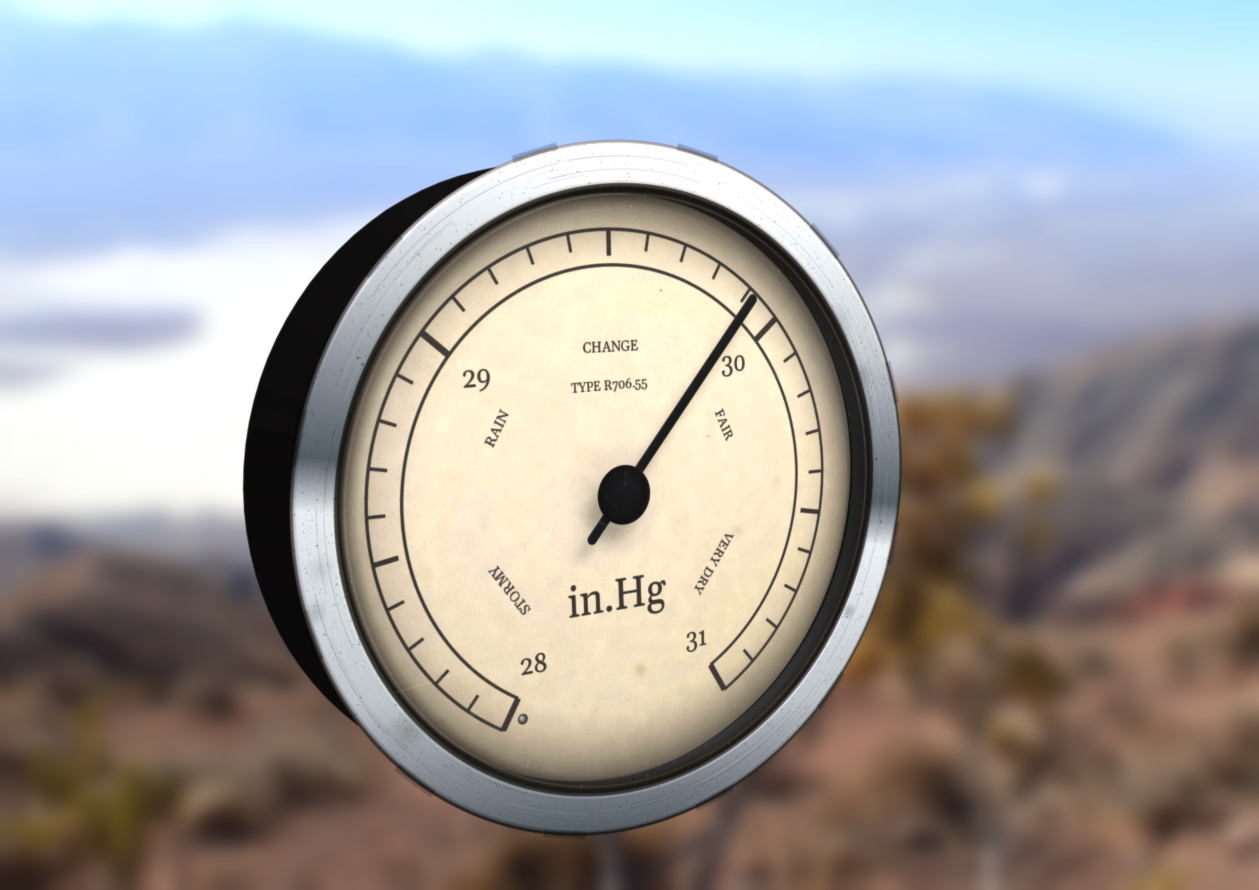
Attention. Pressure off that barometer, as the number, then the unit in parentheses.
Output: 29.9 (inHg)
